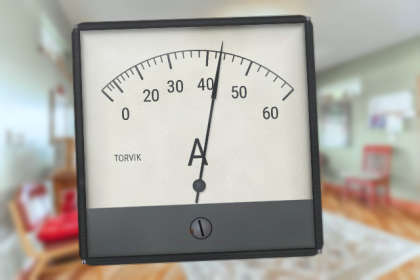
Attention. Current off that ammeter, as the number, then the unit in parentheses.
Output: 43 (A)
